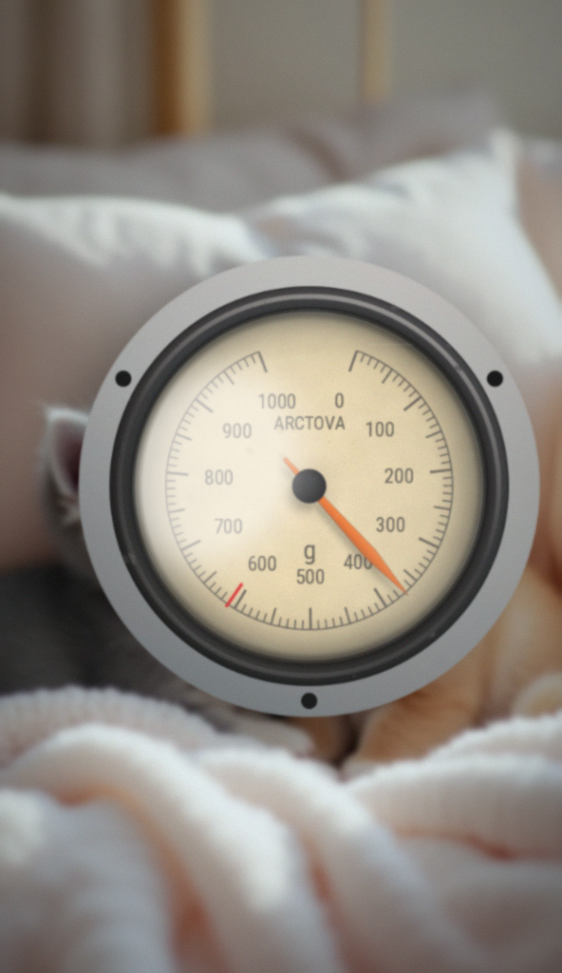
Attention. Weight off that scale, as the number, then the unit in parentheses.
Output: 370 (g)
